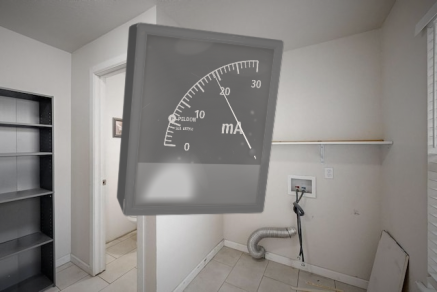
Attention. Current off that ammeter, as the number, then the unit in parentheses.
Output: 19 (mA)
